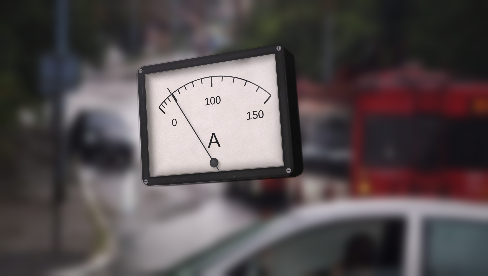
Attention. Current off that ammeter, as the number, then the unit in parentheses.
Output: 50 (A)
